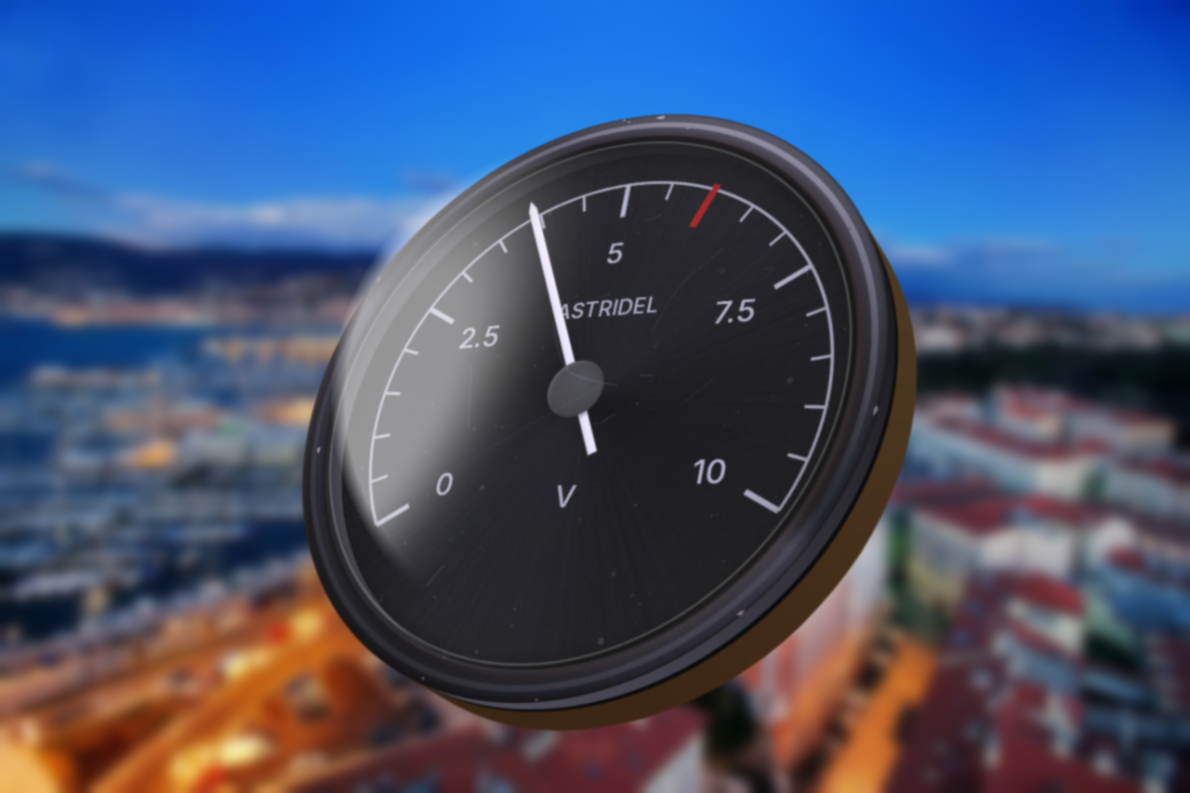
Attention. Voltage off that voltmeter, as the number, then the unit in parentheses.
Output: 4 (V)
